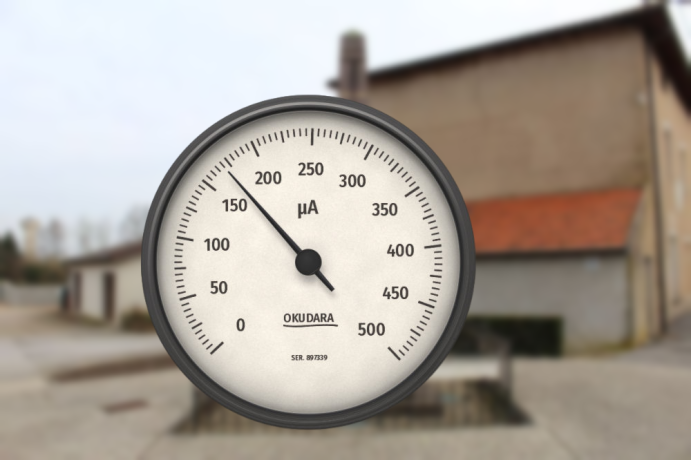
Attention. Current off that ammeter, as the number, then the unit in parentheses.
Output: 170 (µA)
